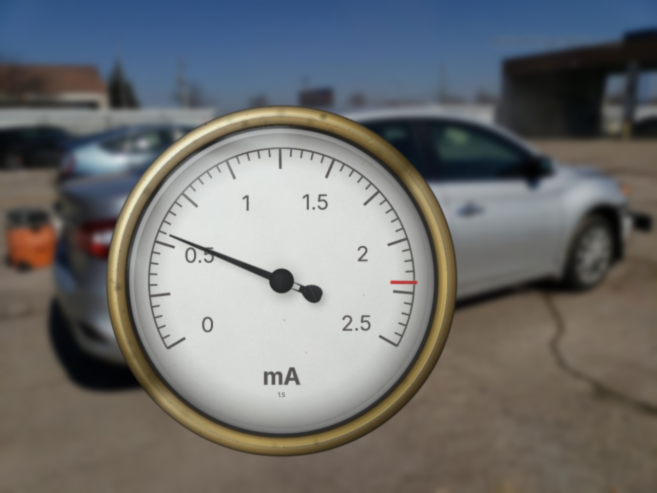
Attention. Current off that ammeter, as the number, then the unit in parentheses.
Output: 0.55 (mA)
